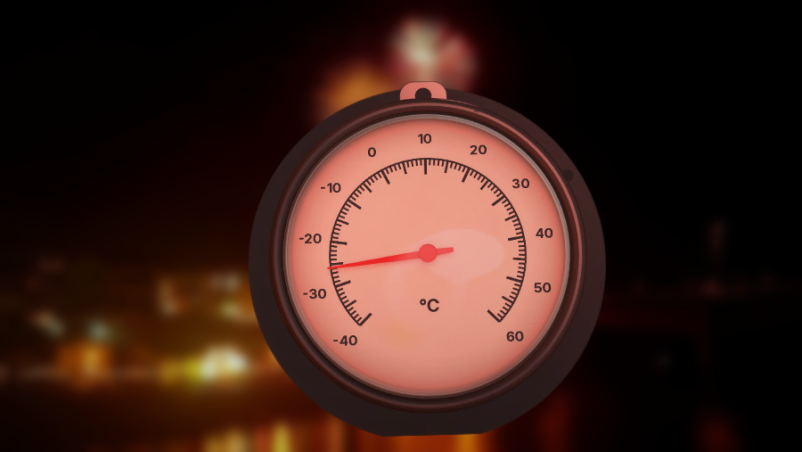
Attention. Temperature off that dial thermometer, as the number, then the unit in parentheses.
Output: -26 (°C)
